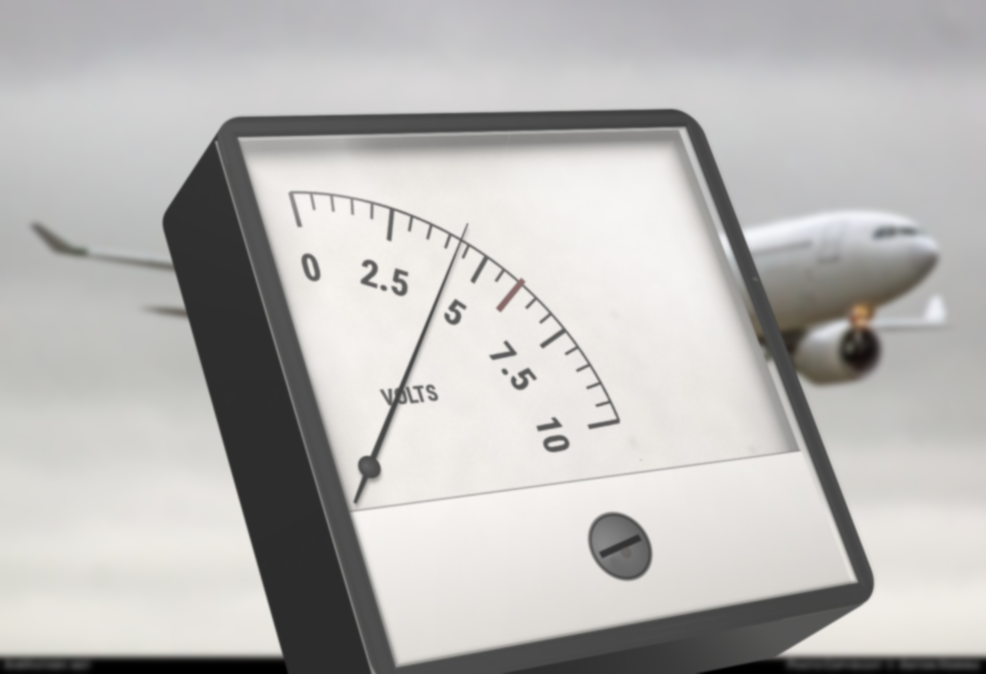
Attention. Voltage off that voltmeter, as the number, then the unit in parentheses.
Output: 4.25 (V)
